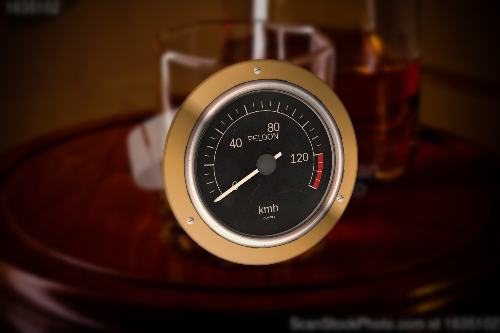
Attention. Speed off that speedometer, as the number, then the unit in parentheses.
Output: 0 (km/h)
